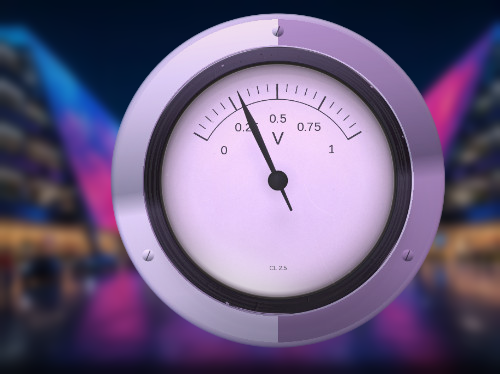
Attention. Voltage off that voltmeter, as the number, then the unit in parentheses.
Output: 0.3 (V)
